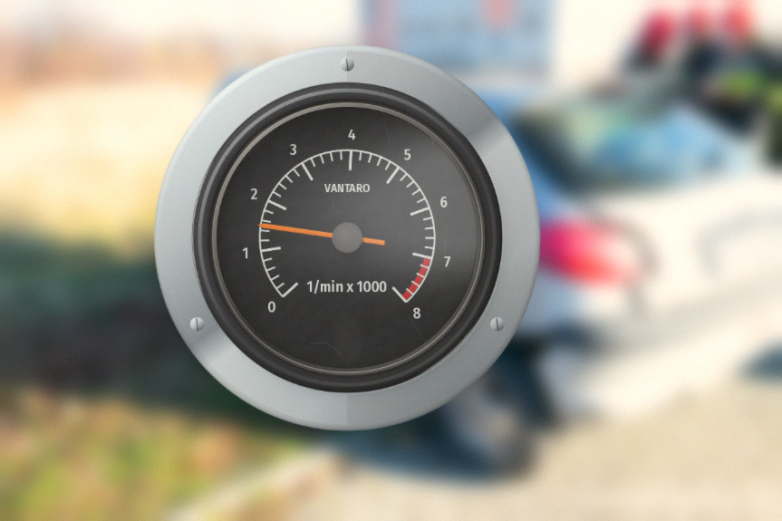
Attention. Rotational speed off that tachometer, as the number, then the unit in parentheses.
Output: 1500 (rpm)
